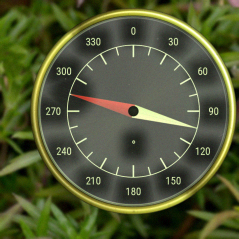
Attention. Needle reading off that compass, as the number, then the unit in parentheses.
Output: 285 (°)
